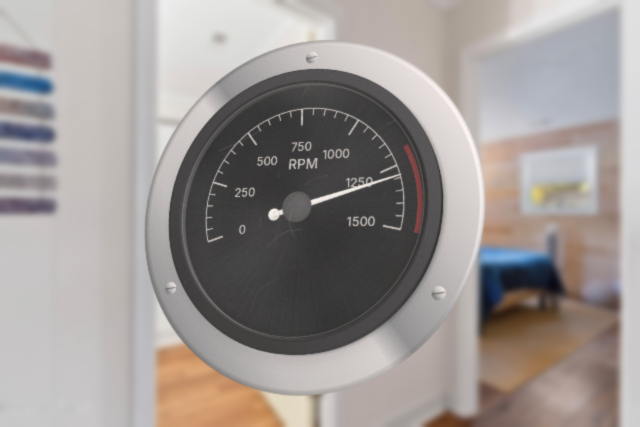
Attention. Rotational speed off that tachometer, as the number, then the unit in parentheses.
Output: 1300 (rpm)
